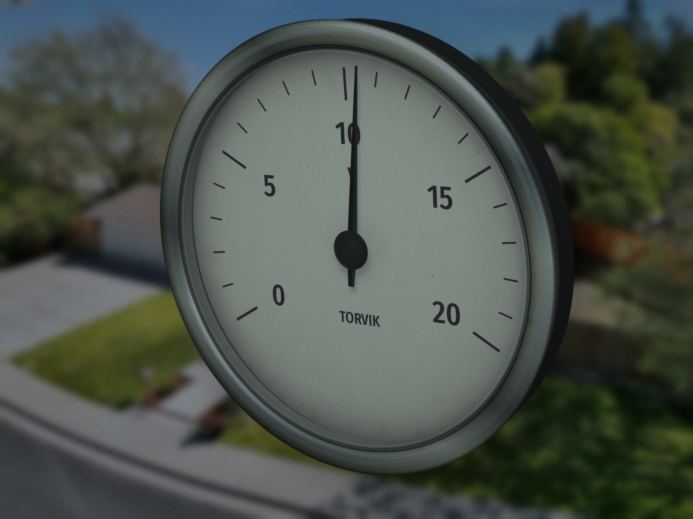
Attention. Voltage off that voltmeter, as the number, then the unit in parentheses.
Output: 10.5 (V)
